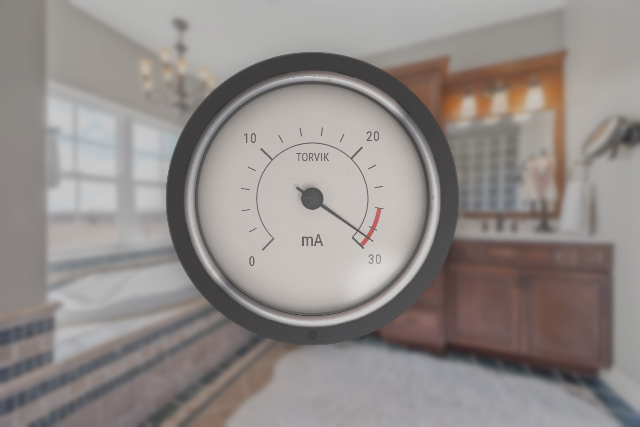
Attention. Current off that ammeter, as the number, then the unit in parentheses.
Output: 29 (mA)
